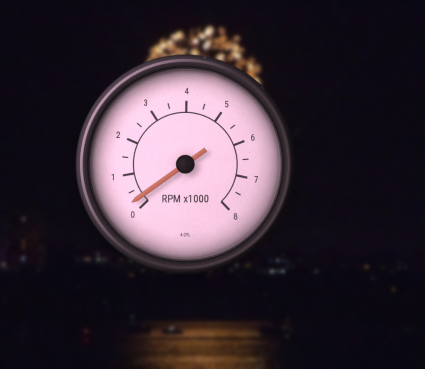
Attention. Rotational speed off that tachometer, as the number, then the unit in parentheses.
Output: 250 (rpm)
